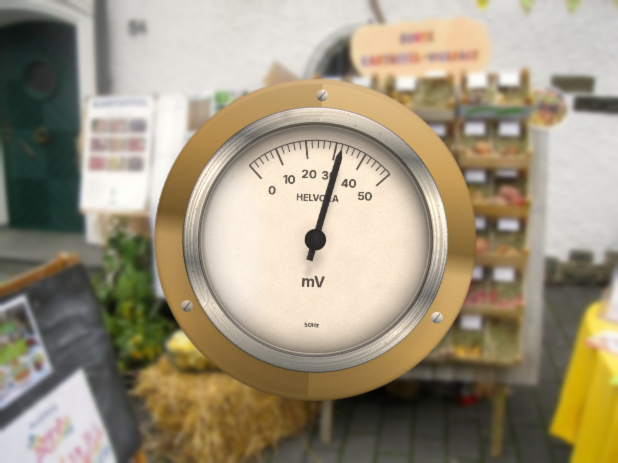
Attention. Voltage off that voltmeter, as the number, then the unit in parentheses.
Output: 32 (mV)
